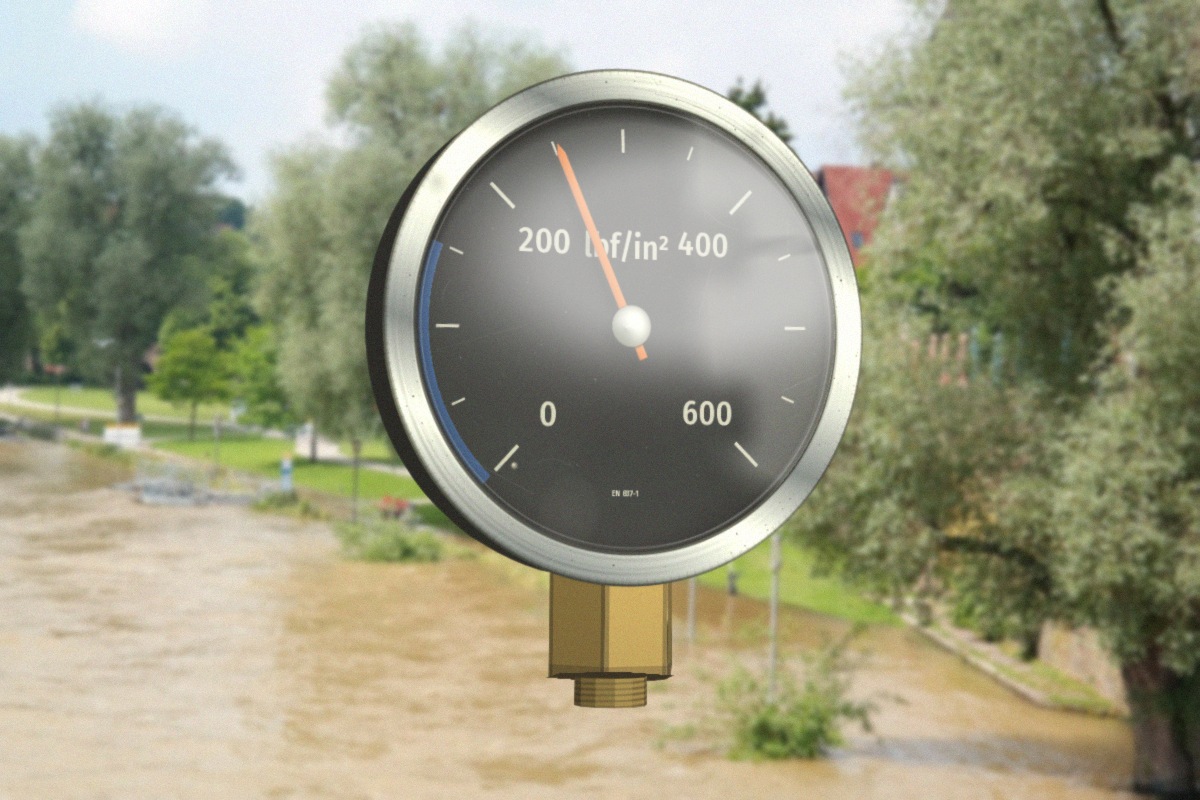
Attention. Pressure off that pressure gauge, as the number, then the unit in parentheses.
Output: 250 (psi)
